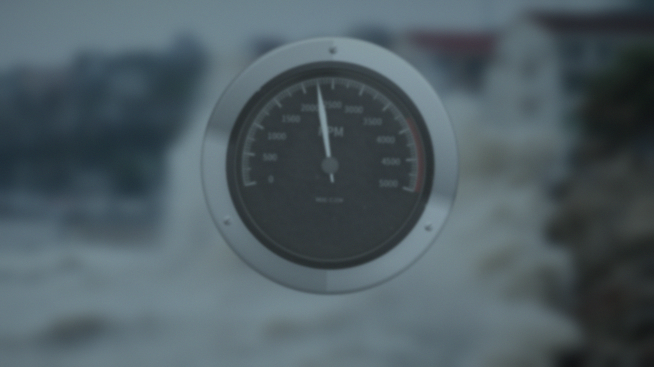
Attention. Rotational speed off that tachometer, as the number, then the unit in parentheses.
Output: 2250 (rpm)
